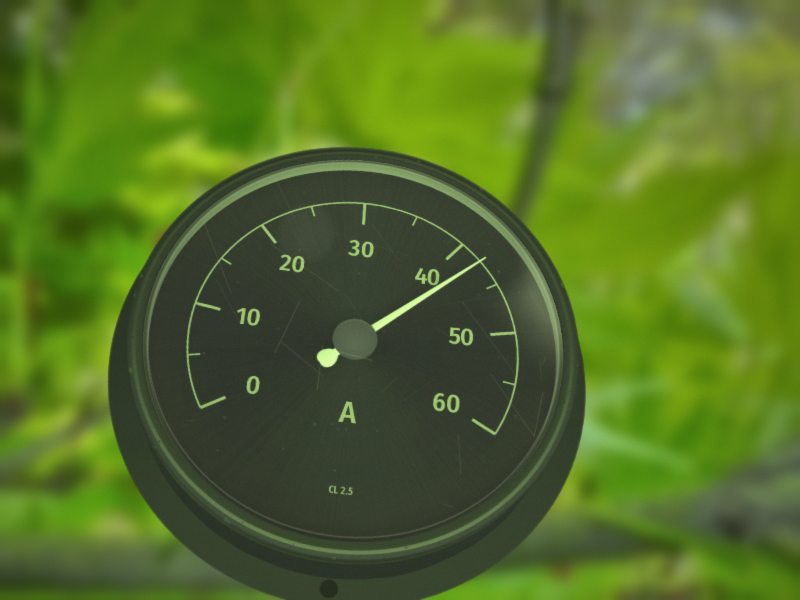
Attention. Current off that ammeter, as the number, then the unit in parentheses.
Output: 42.5 (A)
